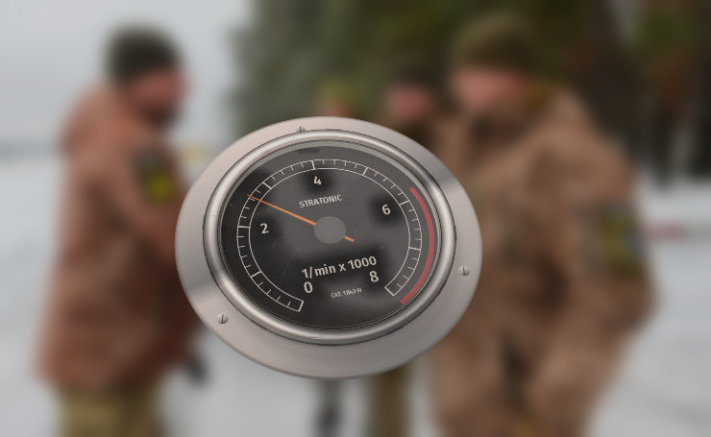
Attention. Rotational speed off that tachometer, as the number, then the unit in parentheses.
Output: 2600 (rpm)
